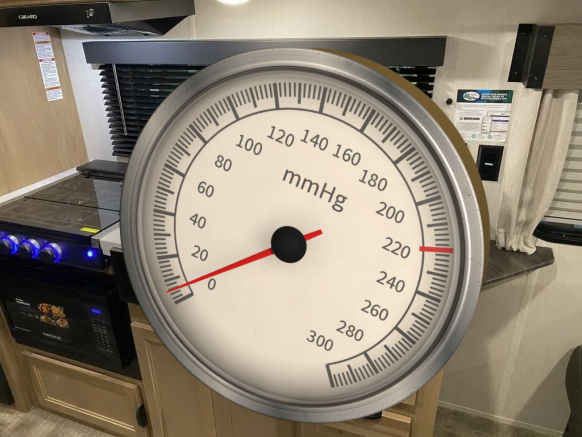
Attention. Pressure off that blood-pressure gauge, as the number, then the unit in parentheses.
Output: 6 (mmHg)
